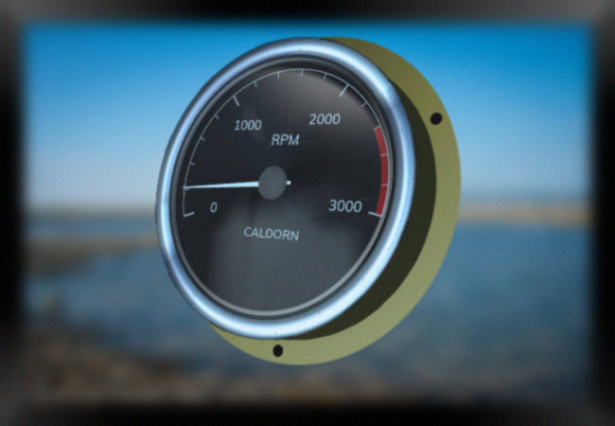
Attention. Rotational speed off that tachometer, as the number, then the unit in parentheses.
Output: 200 (rpm)
